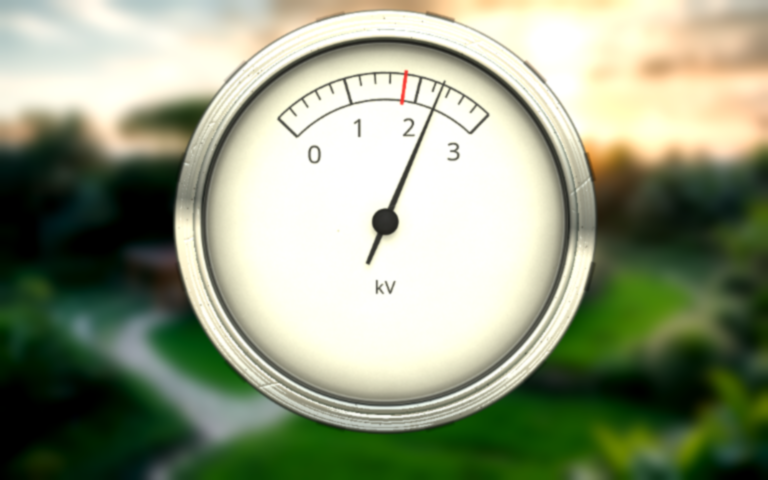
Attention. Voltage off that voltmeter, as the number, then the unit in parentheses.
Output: 2.3 (kV)
